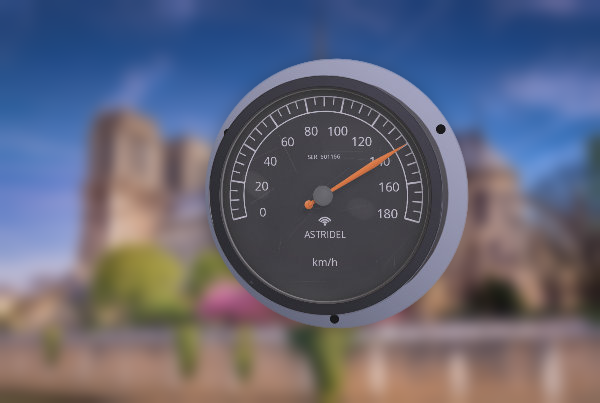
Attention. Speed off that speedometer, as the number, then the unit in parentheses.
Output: 140 (km/h)
